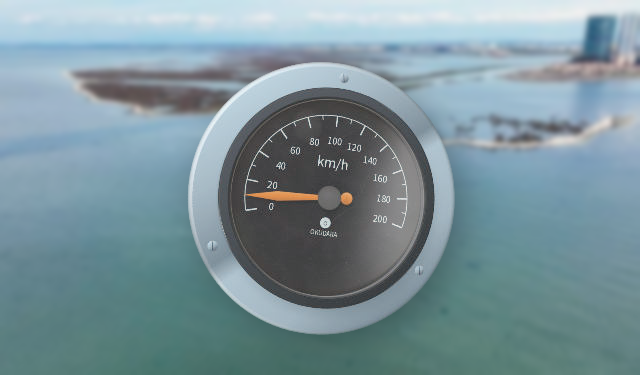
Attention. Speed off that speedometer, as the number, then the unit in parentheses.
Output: 10 (km/h)
